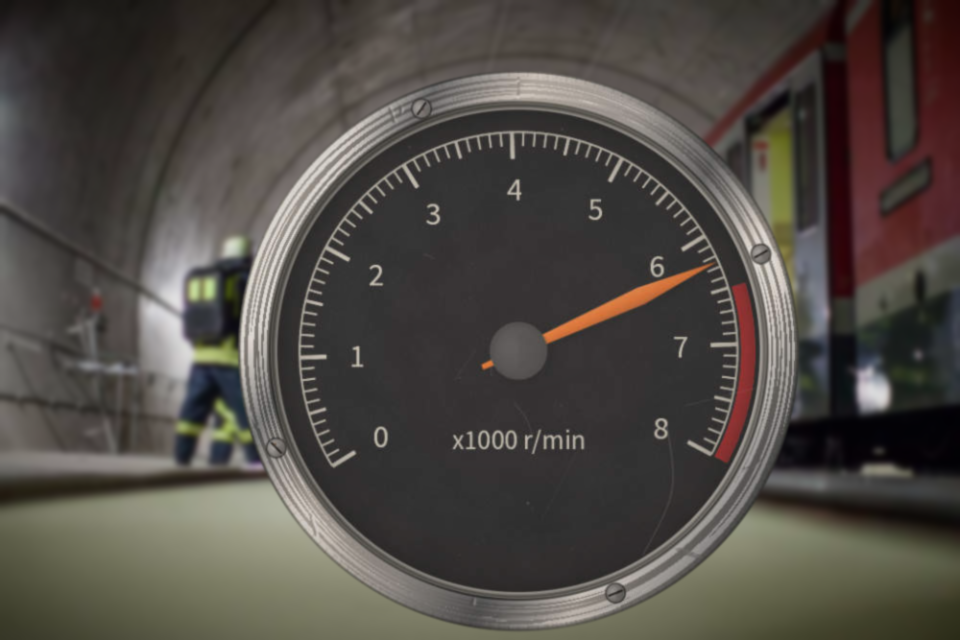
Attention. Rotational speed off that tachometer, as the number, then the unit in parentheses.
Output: 6250 (rpm)
